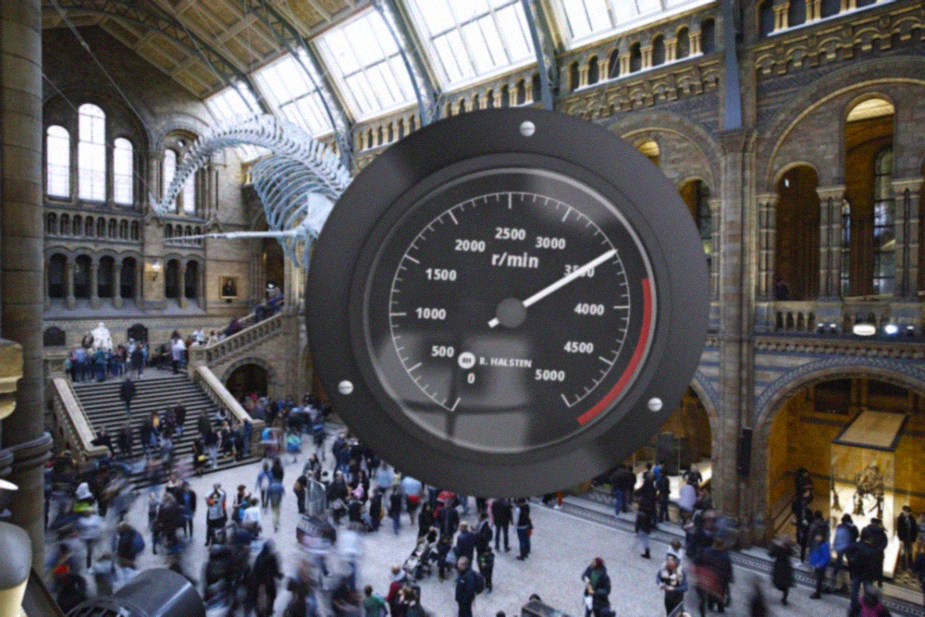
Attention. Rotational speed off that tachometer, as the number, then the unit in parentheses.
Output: 3500 (rpm)
